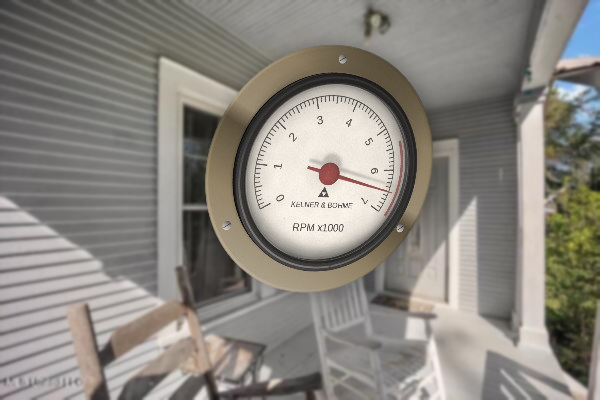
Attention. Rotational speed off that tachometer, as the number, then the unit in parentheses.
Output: 6500 (rpm)
